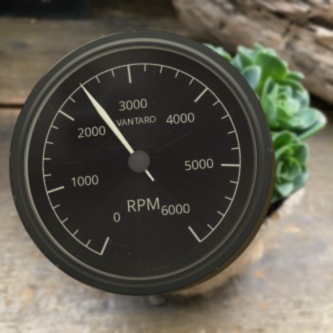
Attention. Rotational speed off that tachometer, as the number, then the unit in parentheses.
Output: 2400 (rpm)
